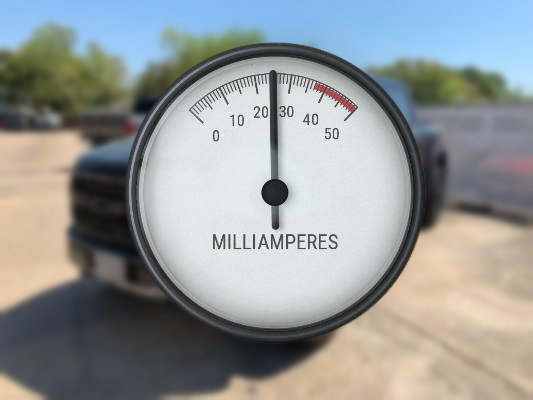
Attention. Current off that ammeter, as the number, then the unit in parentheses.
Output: 25 (mA)
